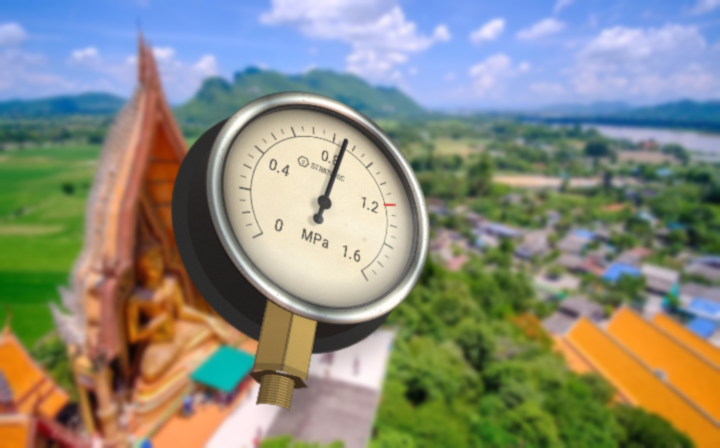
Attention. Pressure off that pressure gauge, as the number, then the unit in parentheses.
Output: 0.85 (MPa)
